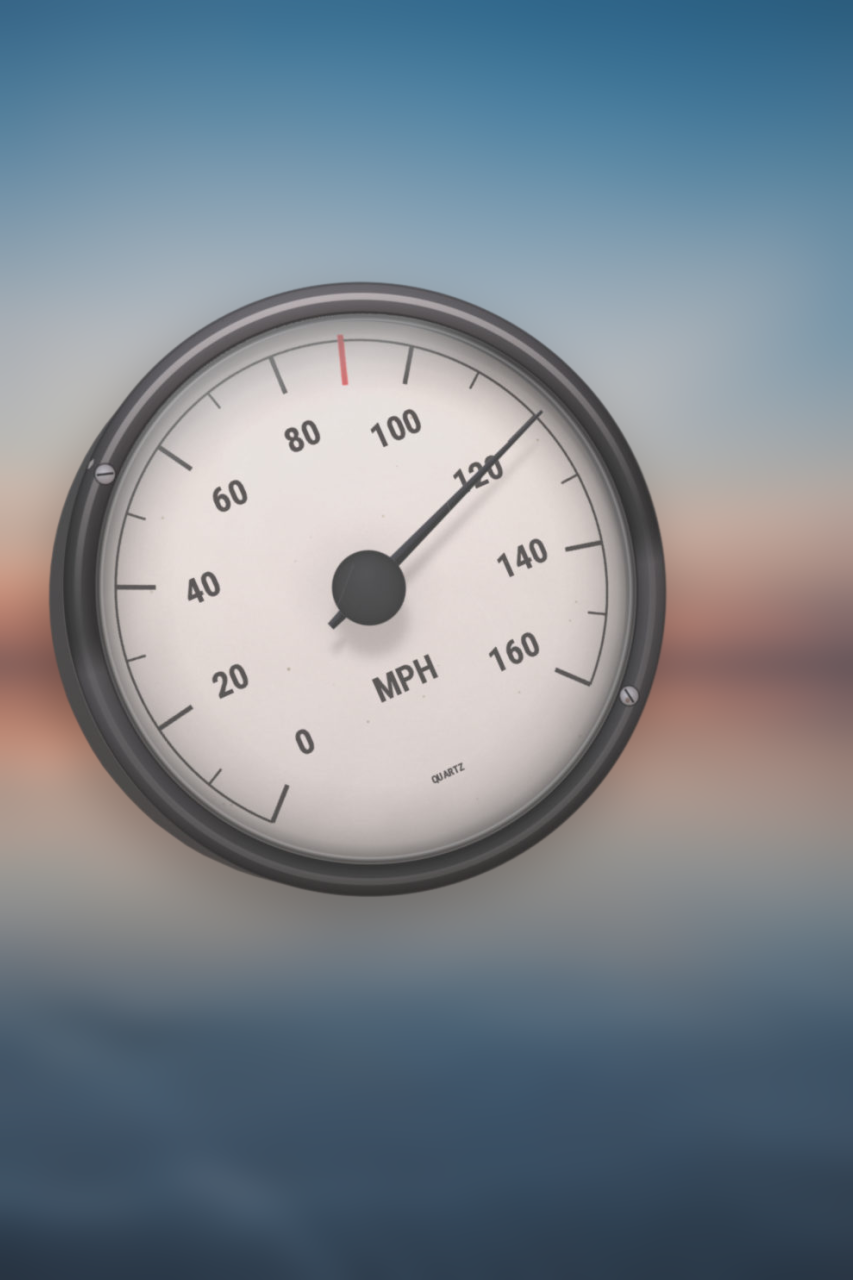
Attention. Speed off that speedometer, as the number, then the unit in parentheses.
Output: 120 (mph)
